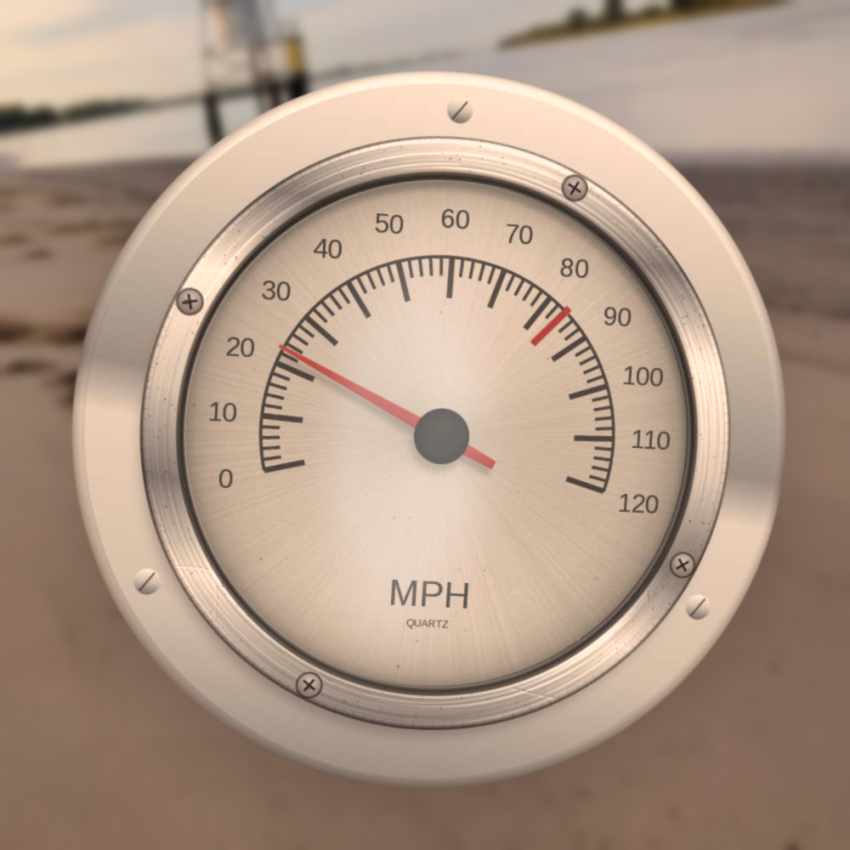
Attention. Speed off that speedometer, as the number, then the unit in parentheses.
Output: 23 (mph)
